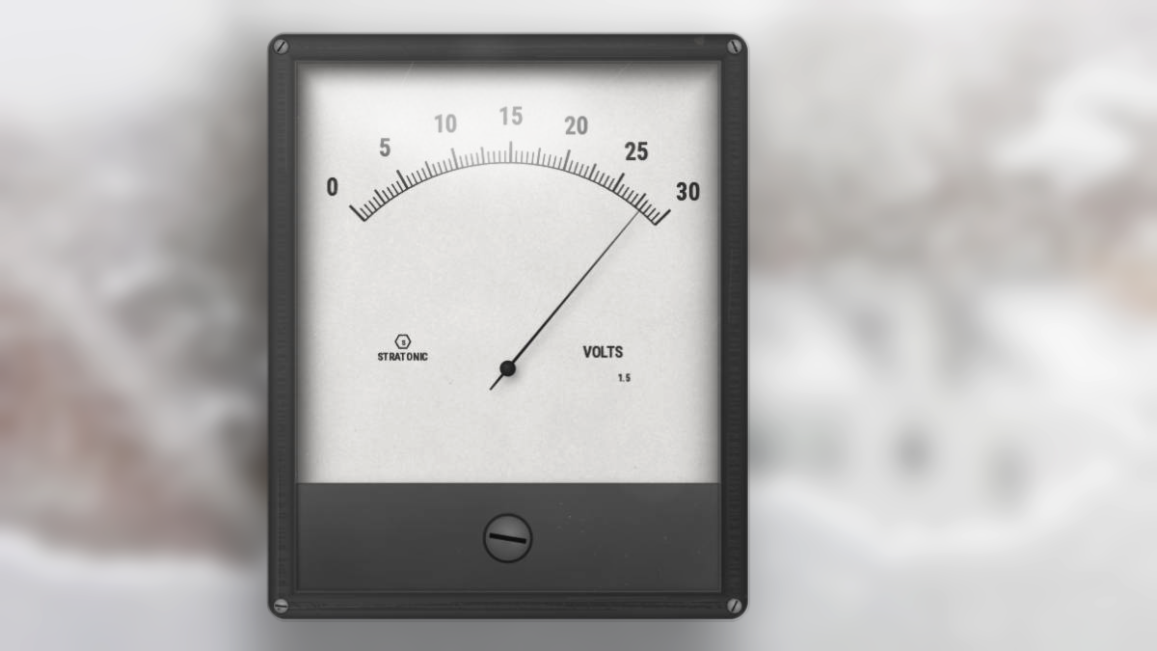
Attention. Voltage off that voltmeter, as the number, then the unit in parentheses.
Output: 28 (V)
